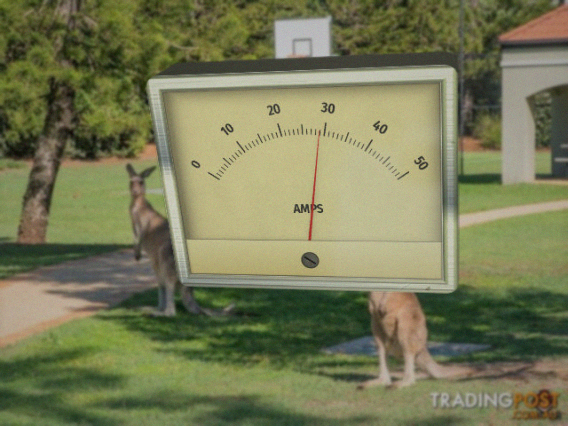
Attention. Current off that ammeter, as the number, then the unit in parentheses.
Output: 29 (A)
